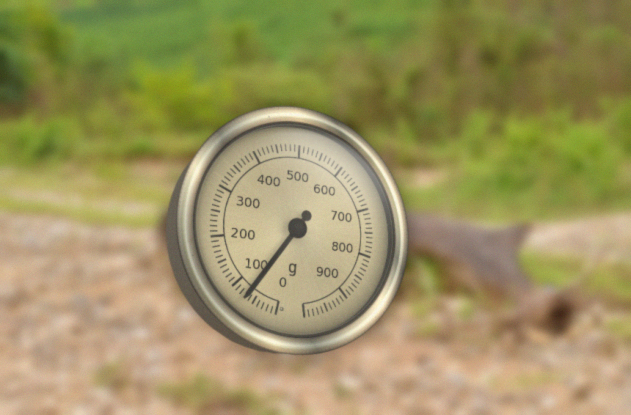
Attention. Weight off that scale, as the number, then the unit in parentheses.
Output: 70 (g)
